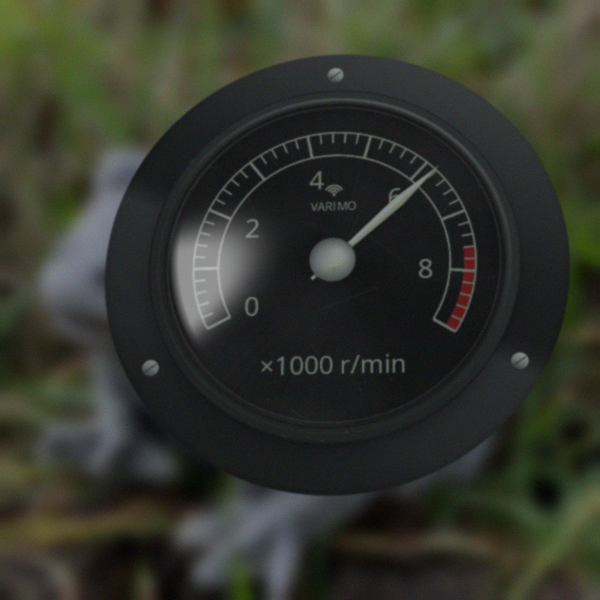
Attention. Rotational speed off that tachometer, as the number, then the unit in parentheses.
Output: 6200 (rpm)
